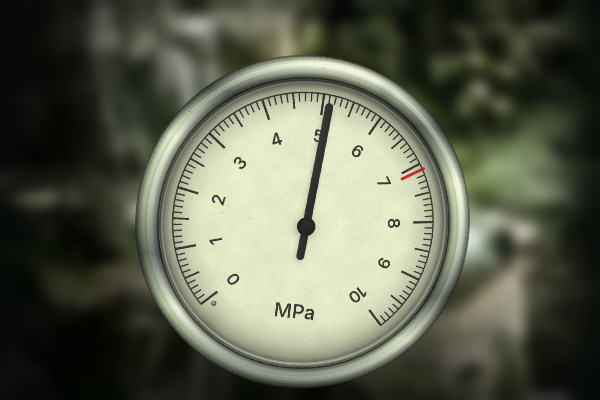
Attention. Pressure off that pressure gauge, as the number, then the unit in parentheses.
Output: 5.1 (MPa)
